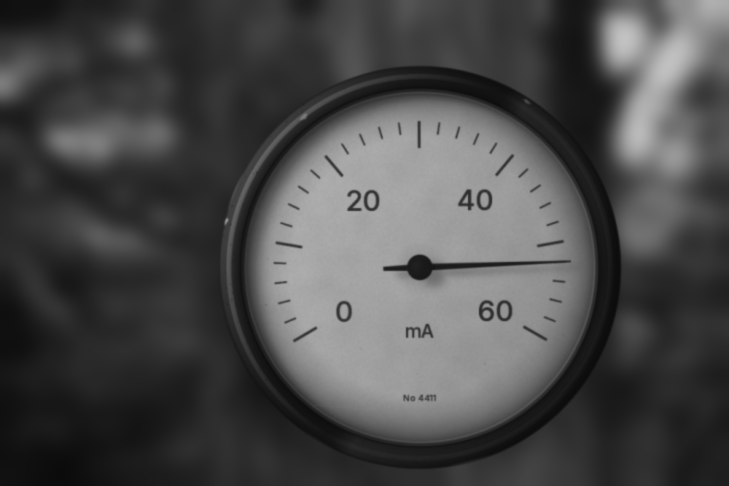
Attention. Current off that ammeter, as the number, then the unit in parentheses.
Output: 52 (mA)
